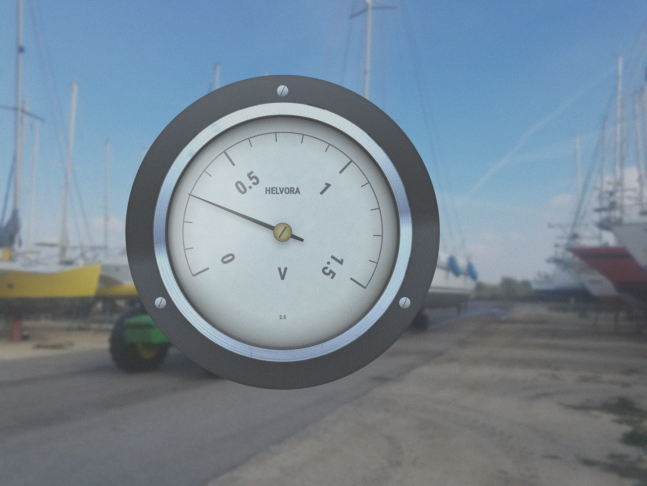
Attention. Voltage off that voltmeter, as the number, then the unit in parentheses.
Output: 0.3 (V)
